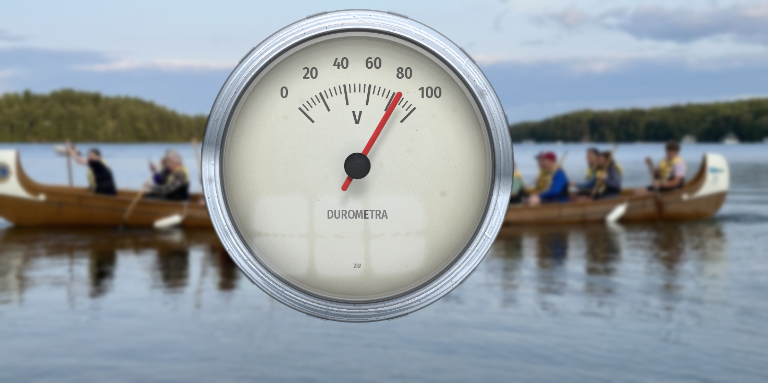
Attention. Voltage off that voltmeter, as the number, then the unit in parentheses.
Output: 84 (V)
